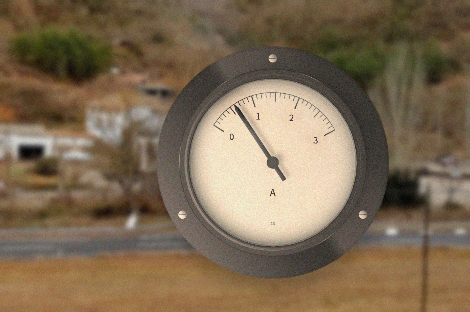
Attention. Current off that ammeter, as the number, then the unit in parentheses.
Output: 0.6 (A)
